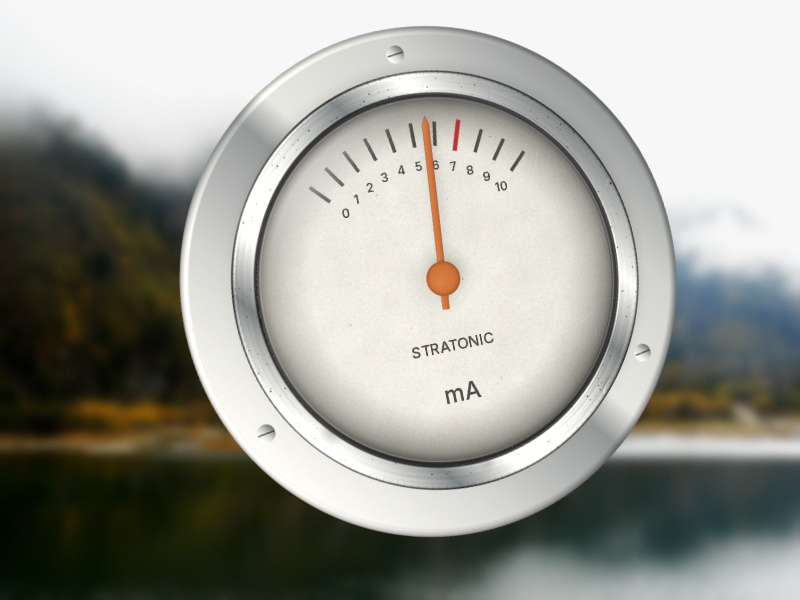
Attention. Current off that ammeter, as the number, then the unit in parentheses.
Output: 5.5 (mA)
